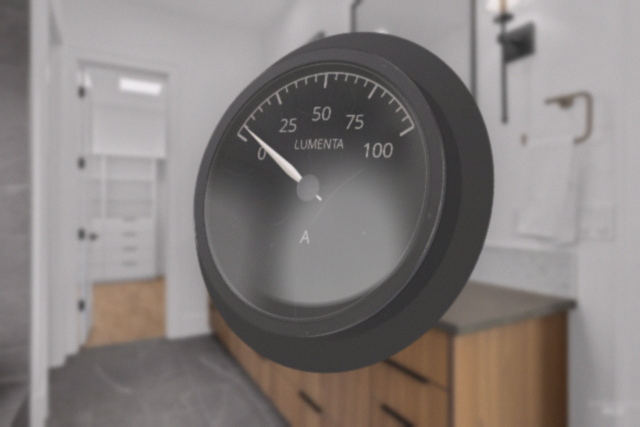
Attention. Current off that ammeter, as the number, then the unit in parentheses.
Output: 5 (A)
